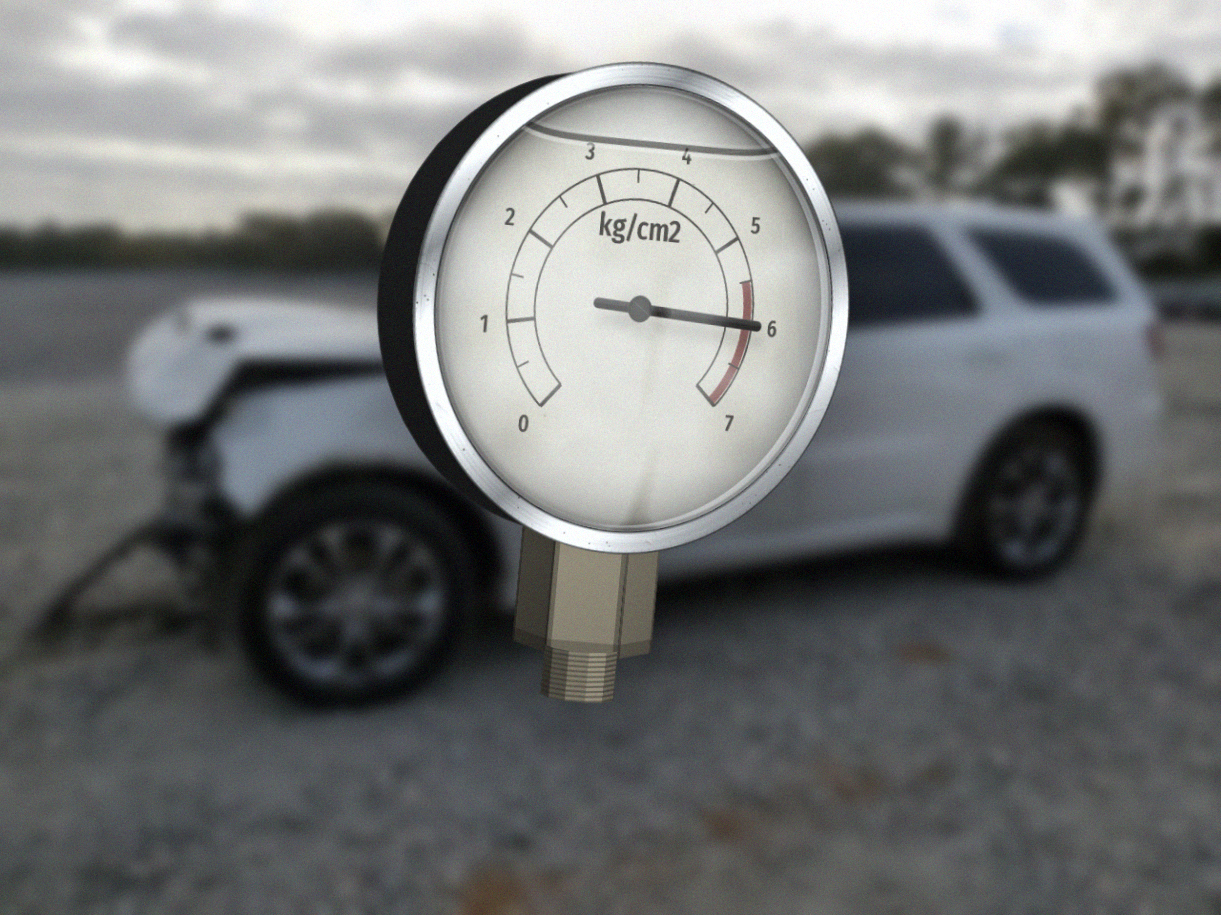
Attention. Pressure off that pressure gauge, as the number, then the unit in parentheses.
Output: 6 (kg/cm²)
